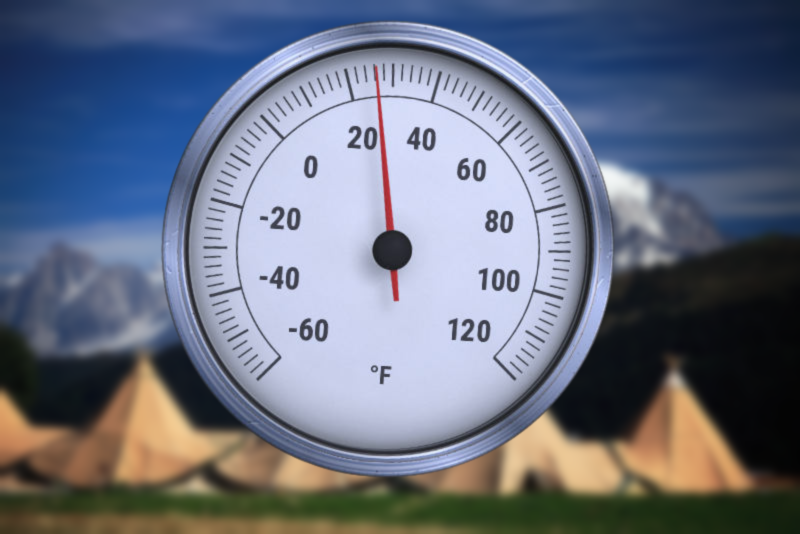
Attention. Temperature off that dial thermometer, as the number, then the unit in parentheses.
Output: 26 (°F)
